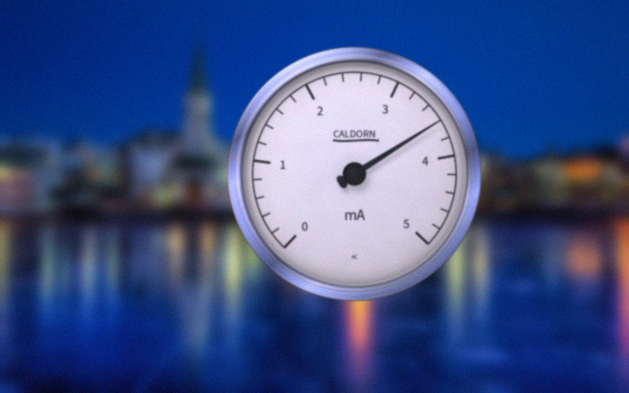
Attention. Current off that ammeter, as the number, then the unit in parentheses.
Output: 3.6 (mA)
